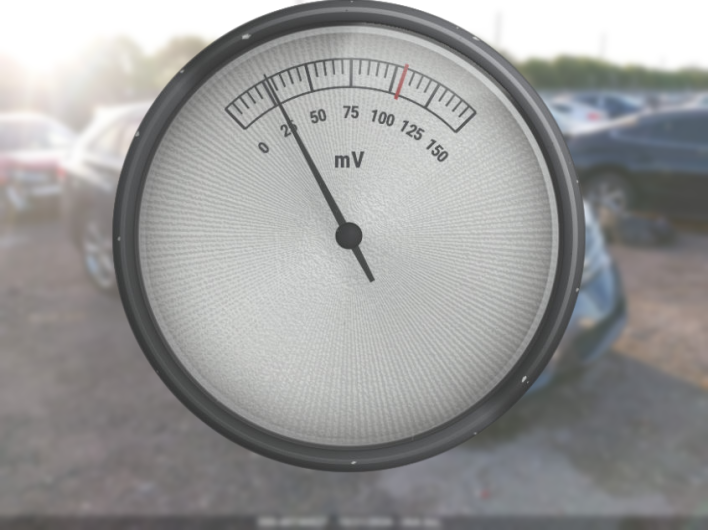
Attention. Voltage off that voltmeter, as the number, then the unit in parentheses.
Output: 27.5 (mV)
